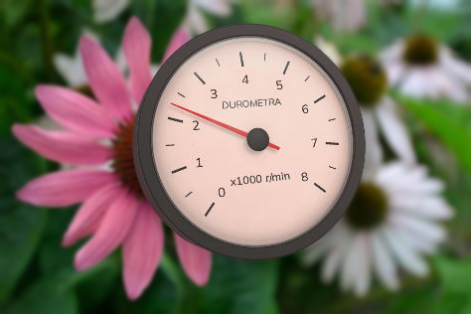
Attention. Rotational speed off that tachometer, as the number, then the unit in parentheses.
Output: 2250 (rpm)
